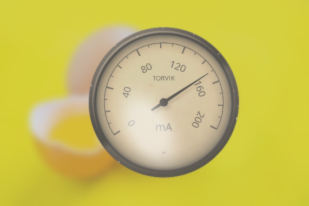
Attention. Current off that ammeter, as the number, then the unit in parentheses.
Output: 150 (mA)
